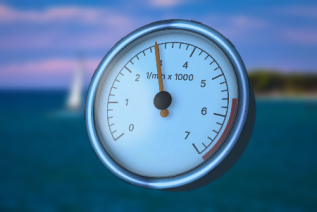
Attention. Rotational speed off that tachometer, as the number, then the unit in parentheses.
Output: 3000 (rpm)
